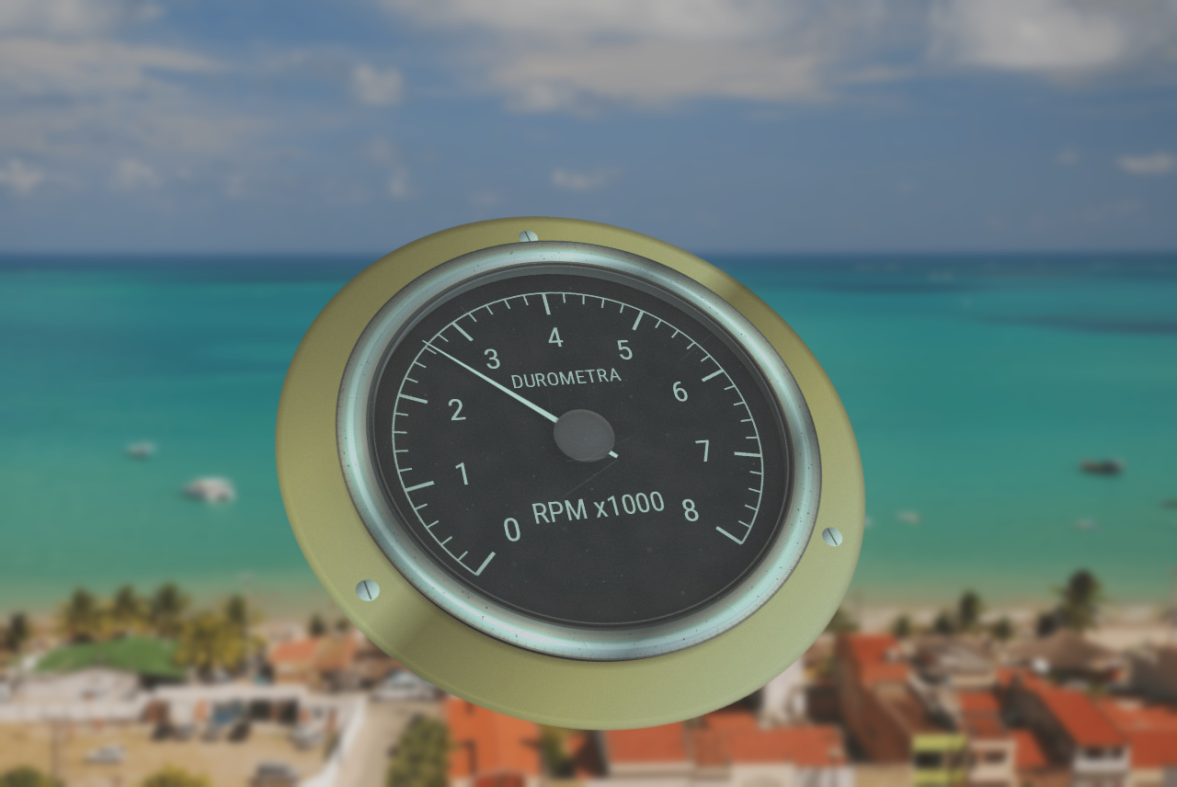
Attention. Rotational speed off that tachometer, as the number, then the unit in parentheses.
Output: 2600 (rpm)
